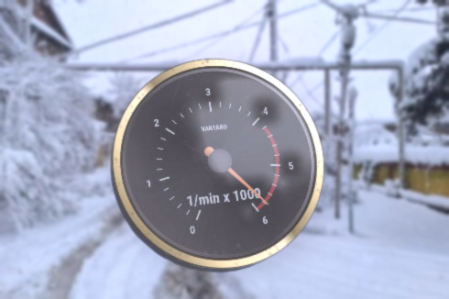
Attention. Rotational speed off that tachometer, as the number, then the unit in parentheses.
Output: 5800 (rpm)
